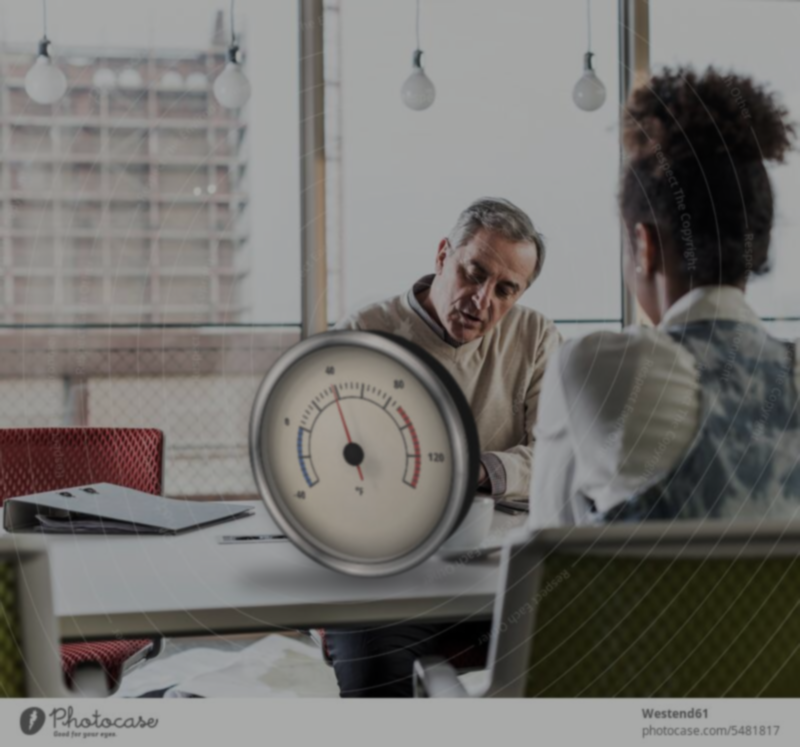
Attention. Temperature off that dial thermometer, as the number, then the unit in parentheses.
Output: 40 (°F)
